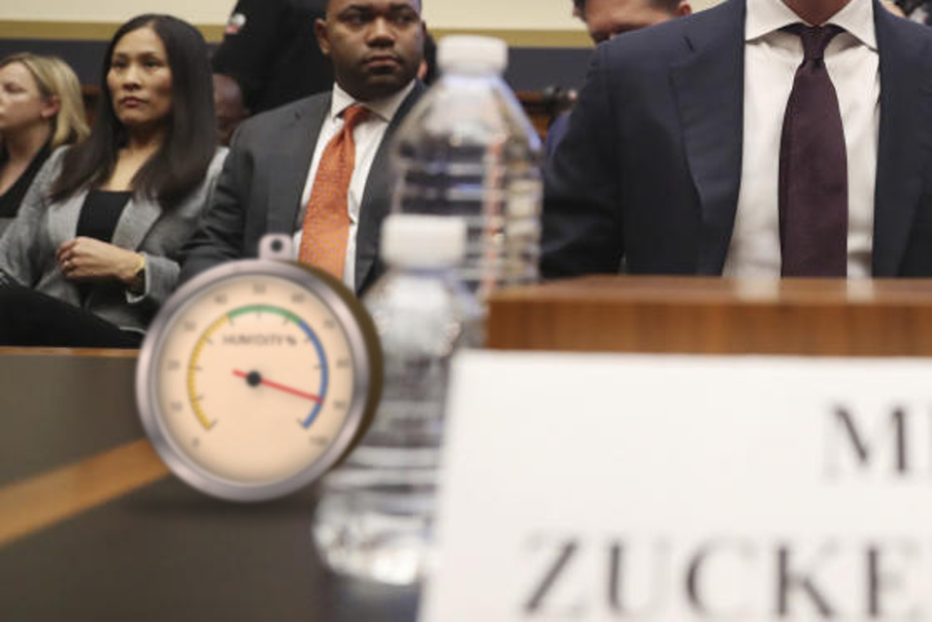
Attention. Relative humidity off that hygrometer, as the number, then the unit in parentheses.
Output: 90 (%)
